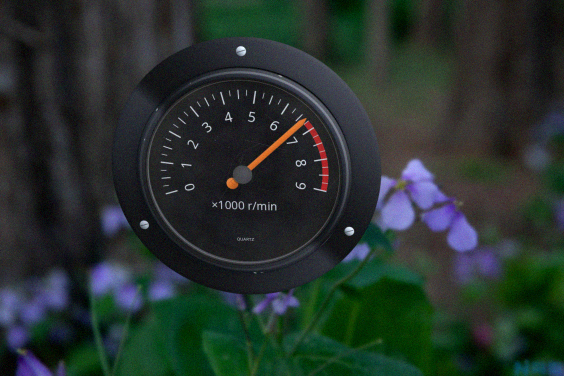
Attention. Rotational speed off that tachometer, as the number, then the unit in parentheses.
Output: 6625 (rpm)
